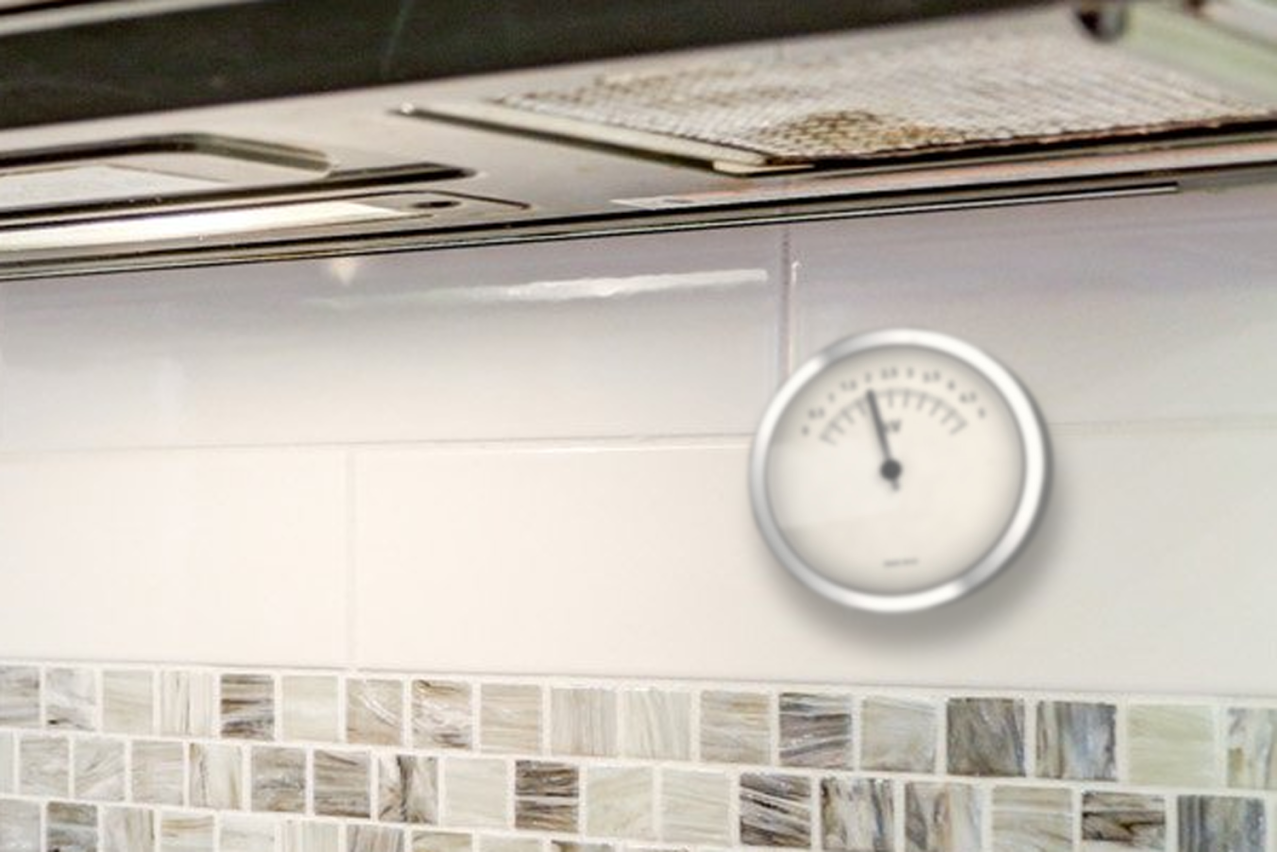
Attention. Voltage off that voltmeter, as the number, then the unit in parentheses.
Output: 2 (kV)
